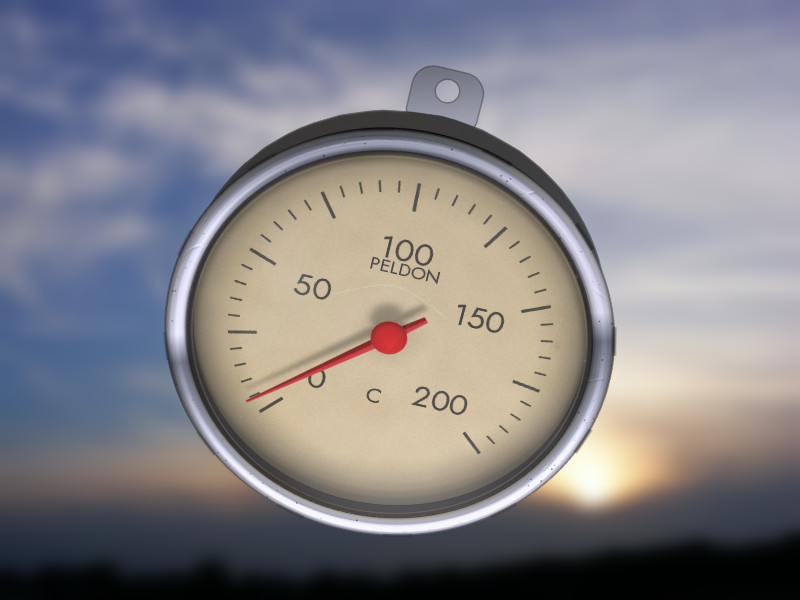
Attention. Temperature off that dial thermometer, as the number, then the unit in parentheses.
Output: 5 (°C)
